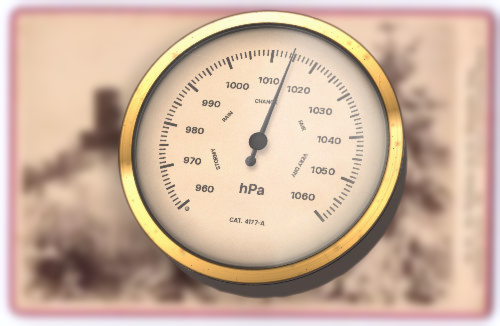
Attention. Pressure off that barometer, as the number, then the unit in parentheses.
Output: 1015 (hPa)
